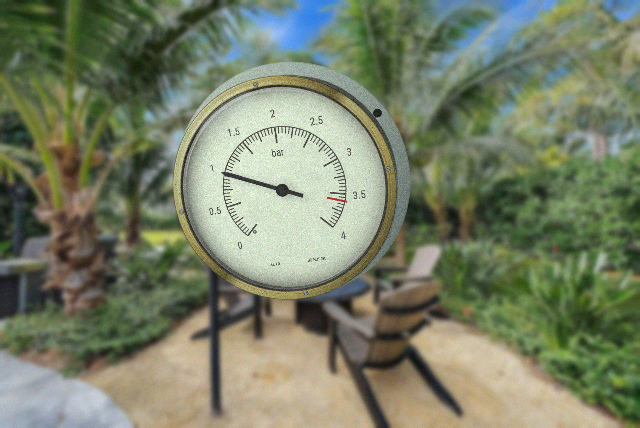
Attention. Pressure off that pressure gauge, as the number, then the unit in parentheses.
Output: 1 (bar)
